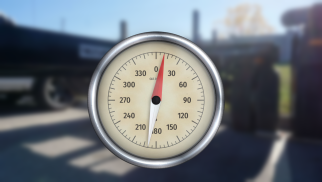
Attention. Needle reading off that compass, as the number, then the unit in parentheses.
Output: 10 (°)
